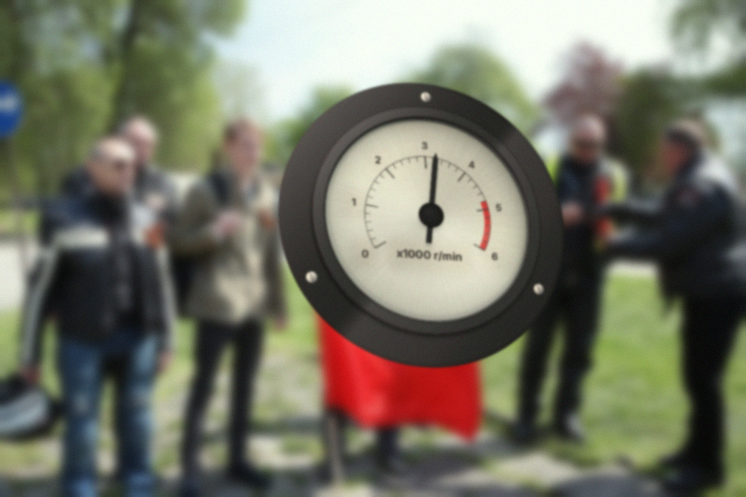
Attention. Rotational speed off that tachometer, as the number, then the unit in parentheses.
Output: 3200 (rpm)
